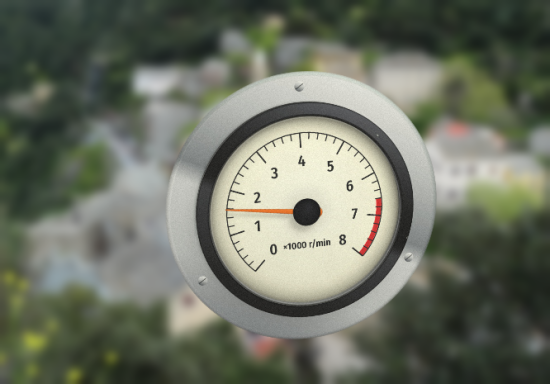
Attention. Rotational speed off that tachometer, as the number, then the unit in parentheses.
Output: 1600 (rpm)
